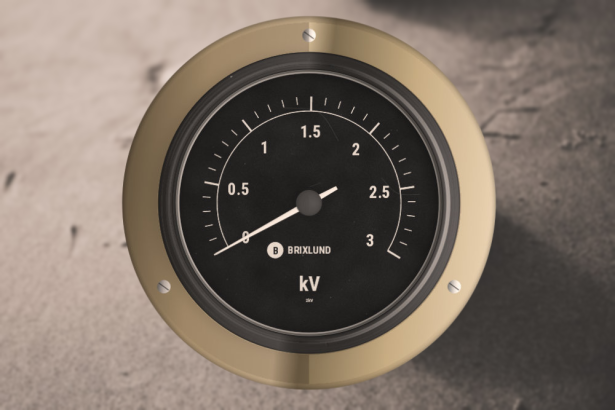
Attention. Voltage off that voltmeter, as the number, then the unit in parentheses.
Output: 0 (kV)
